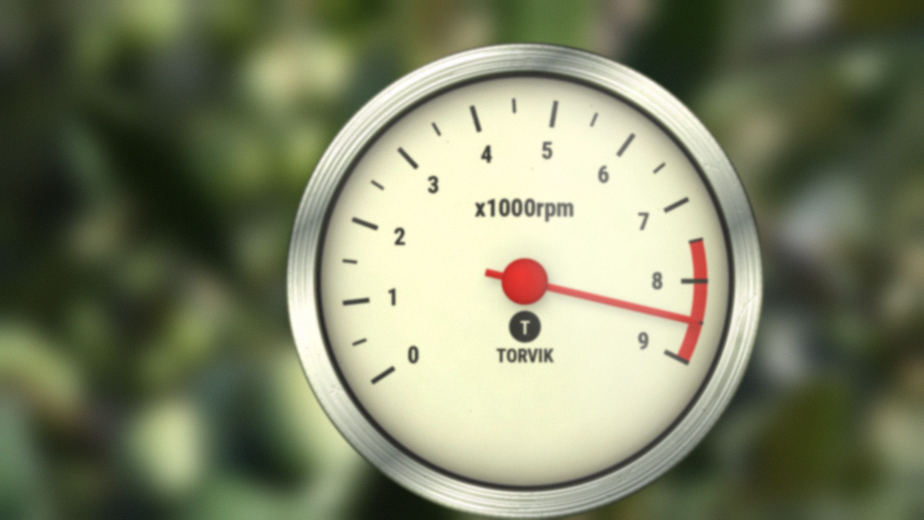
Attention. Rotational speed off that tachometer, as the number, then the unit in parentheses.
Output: 8500 (rpm)
